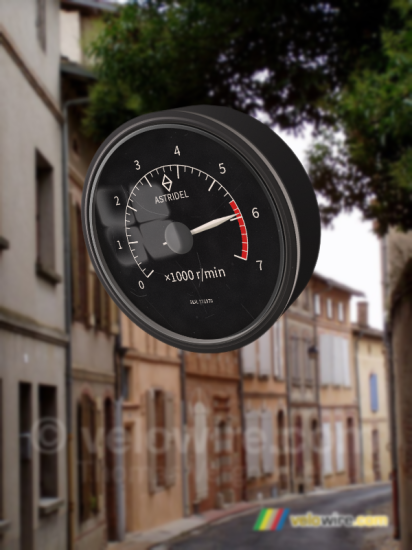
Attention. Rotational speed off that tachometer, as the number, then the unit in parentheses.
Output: 5900 (rpm)
